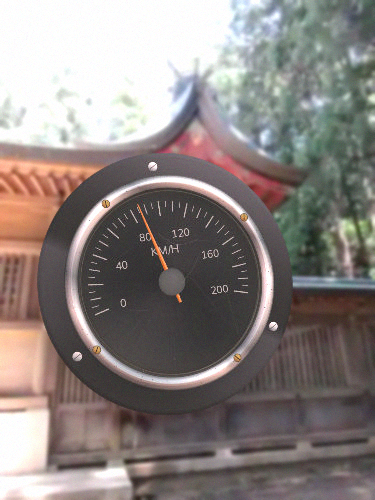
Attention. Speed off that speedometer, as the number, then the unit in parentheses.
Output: 85 (km/h)
